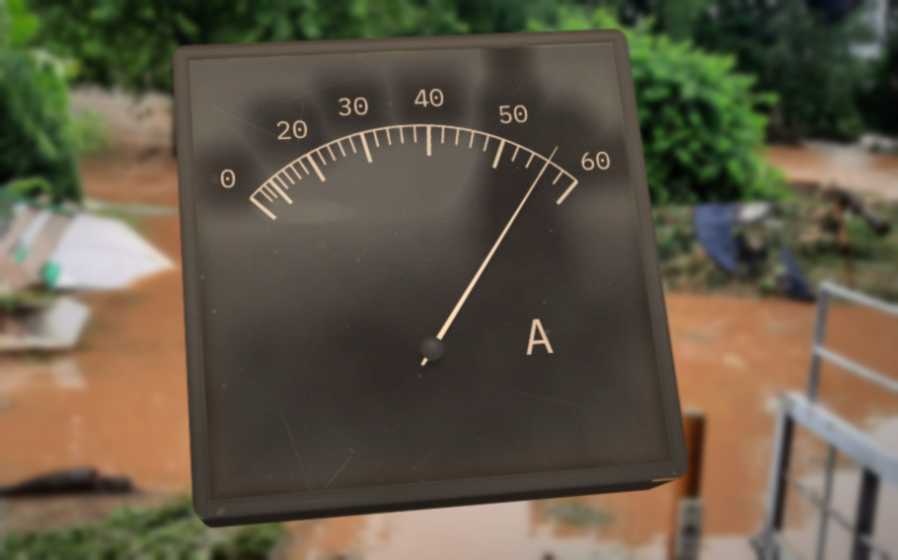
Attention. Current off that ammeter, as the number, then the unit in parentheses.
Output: 56 (A)
